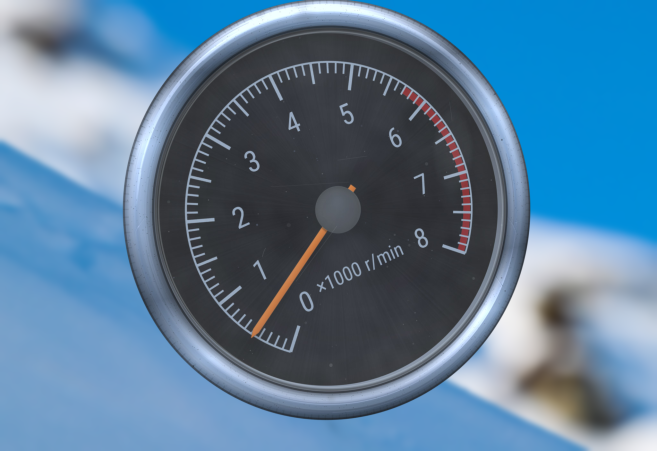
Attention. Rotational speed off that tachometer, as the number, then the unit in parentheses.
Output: 500 (rpm)
